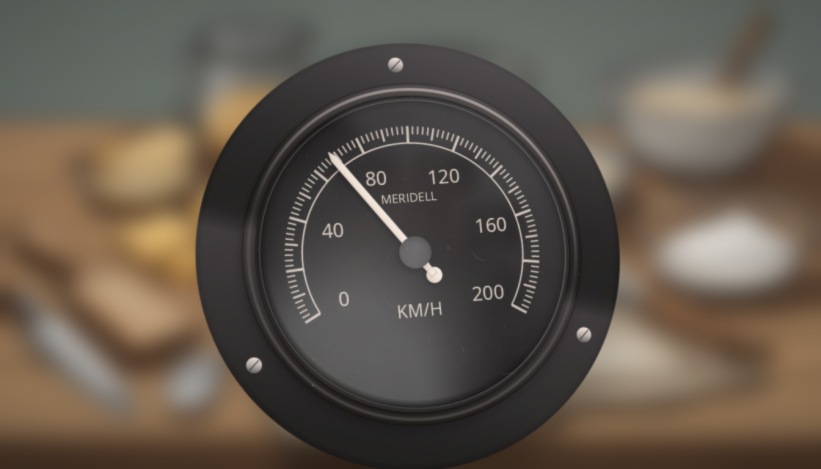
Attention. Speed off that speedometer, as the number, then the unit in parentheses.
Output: 68 (km/h)
